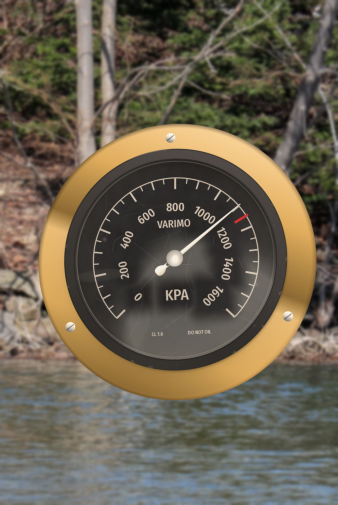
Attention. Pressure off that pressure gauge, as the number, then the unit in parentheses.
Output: 1100 (kPa)
